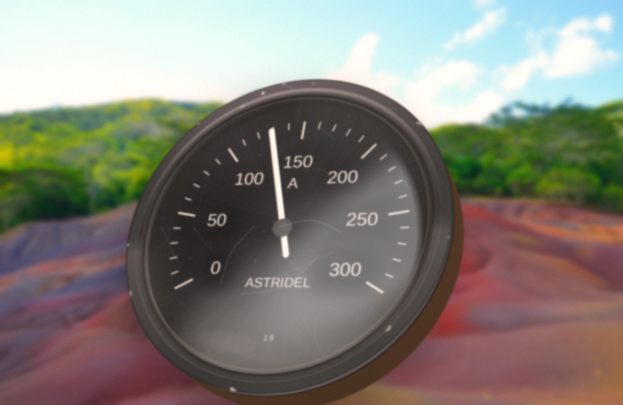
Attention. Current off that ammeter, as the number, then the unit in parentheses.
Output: 130 (A)
